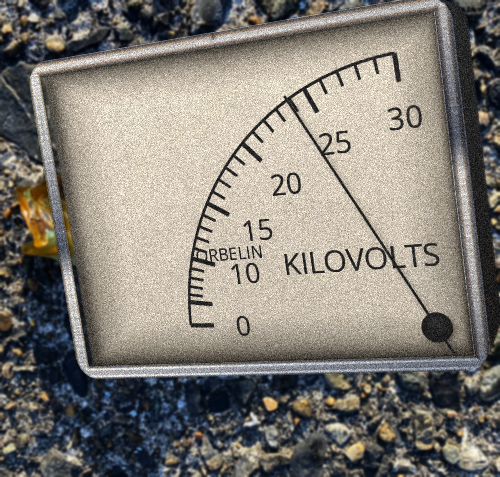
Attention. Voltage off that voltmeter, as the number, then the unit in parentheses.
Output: 24 (kV)
